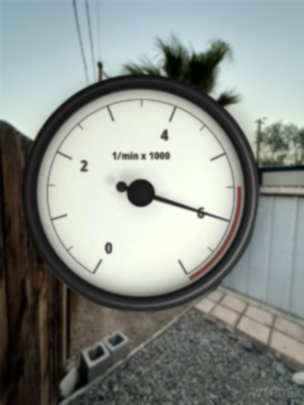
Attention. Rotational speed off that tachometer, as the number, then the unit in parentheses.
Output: 6000 (rpm)
